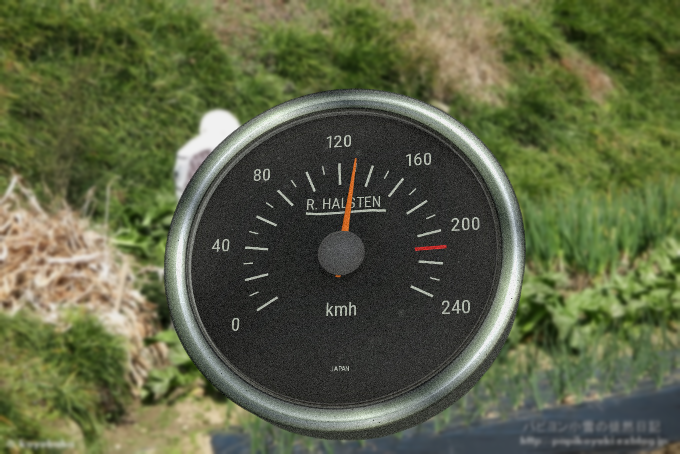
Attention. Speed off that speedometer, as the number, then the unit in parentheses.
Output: 130 (km/h)
